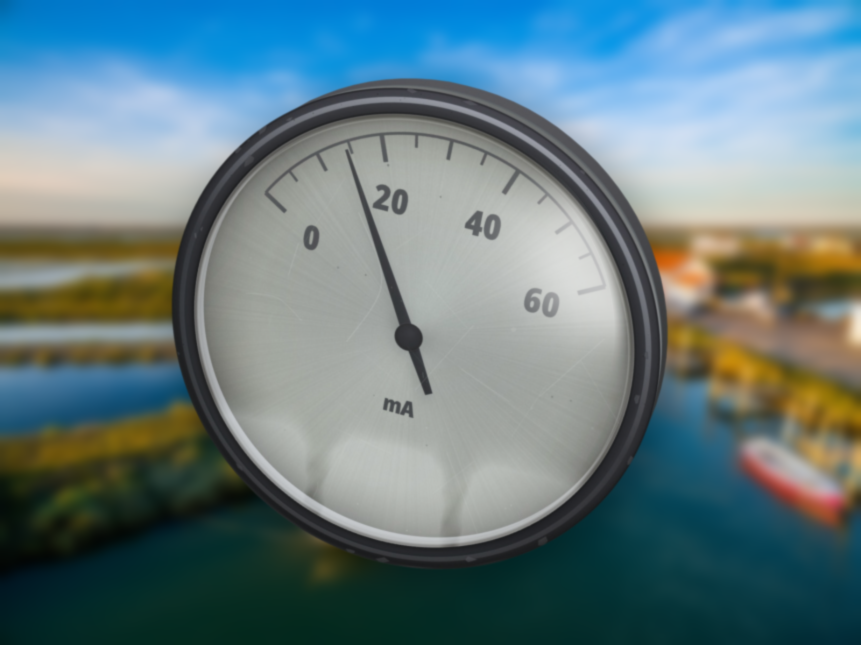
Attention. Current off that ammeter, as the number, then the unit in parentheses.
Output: 15 (mA)
